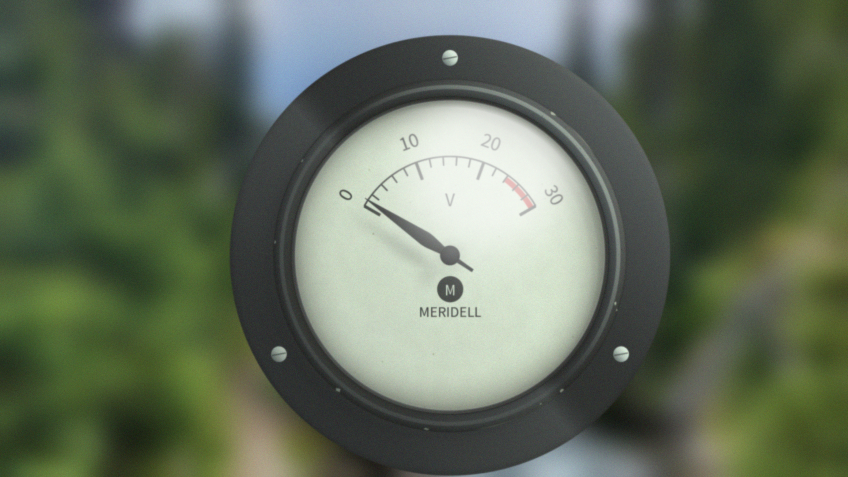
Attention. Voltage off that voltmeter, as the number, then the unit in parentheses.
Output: 1 (V)
